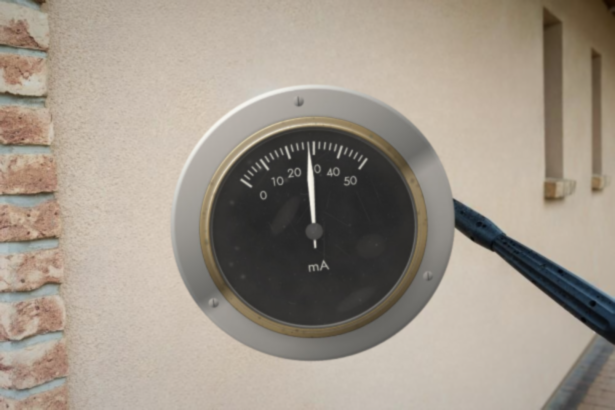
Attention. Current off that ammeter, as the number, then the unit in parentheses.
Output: 28 (mA)
